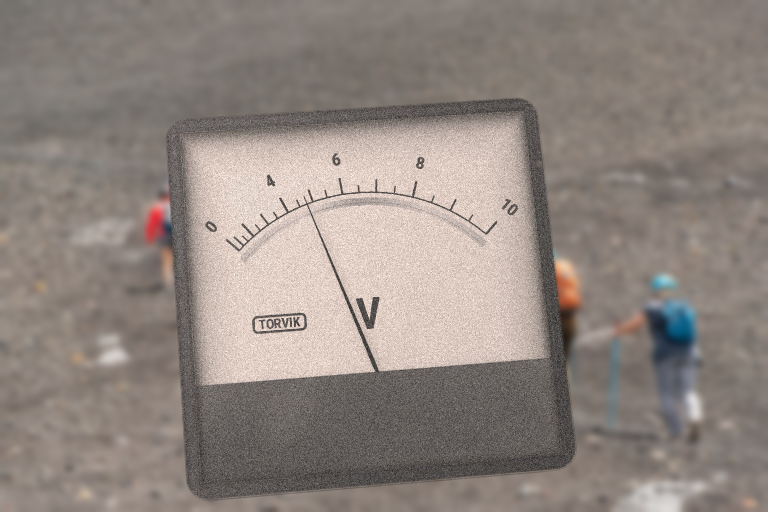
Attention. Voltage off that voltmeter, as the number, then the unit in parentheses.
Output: 4.75 (V)
